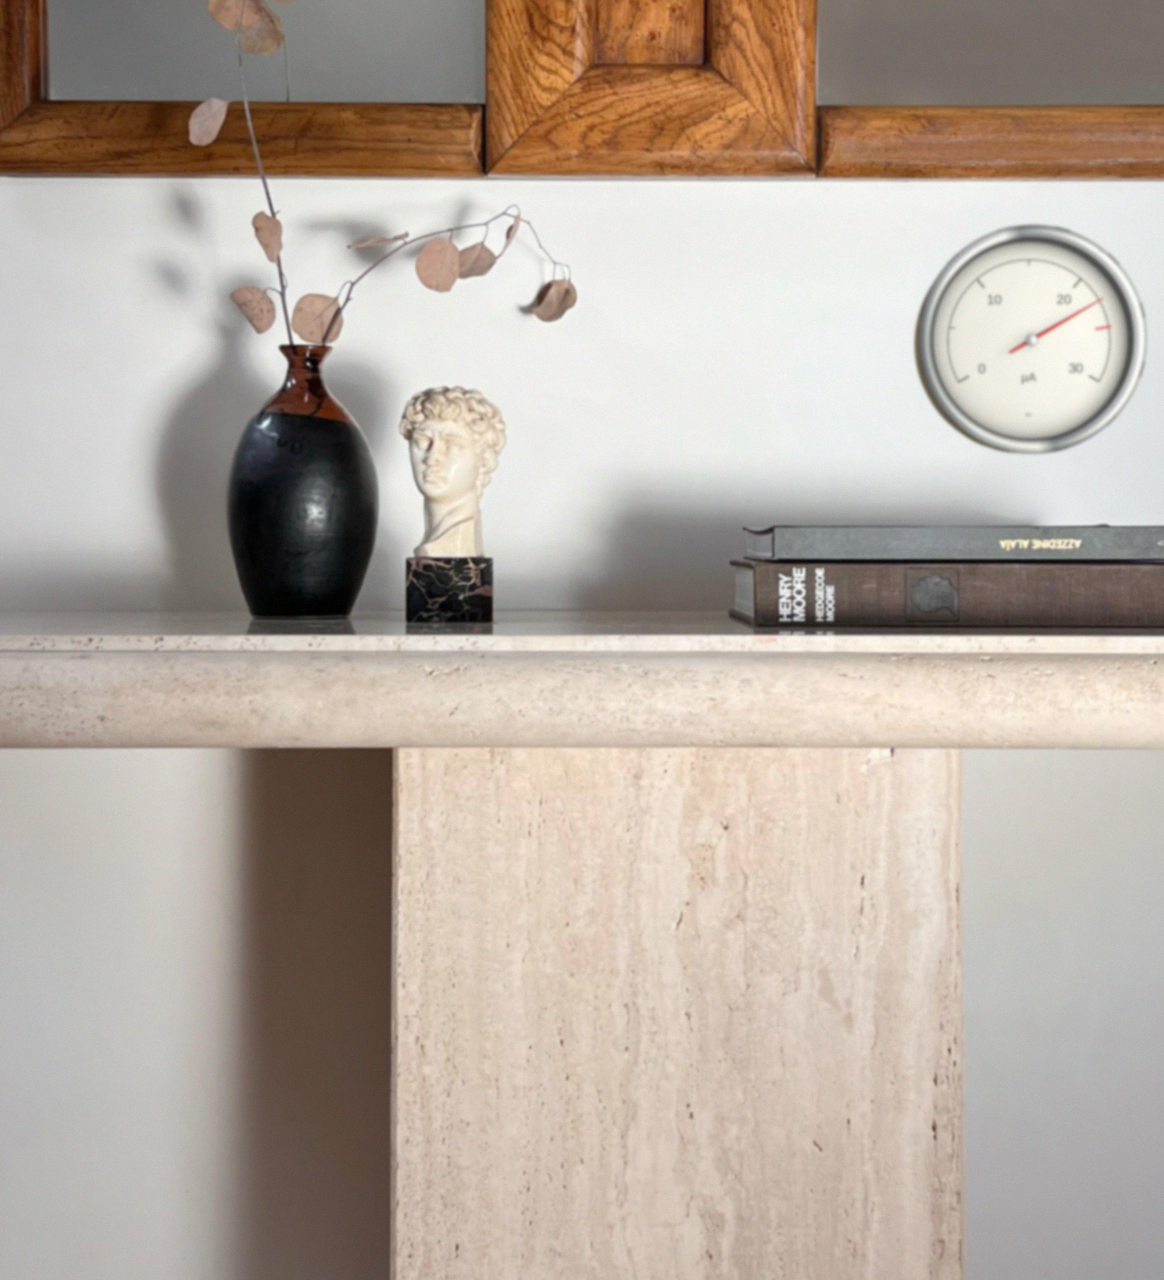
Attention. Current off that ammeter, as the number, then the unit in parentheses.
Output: 22.5 (µA)
